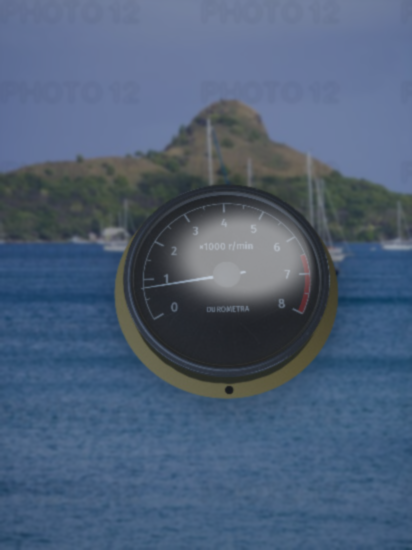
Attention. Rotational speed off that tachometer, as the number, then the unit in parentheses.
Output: 750 (rpm)
